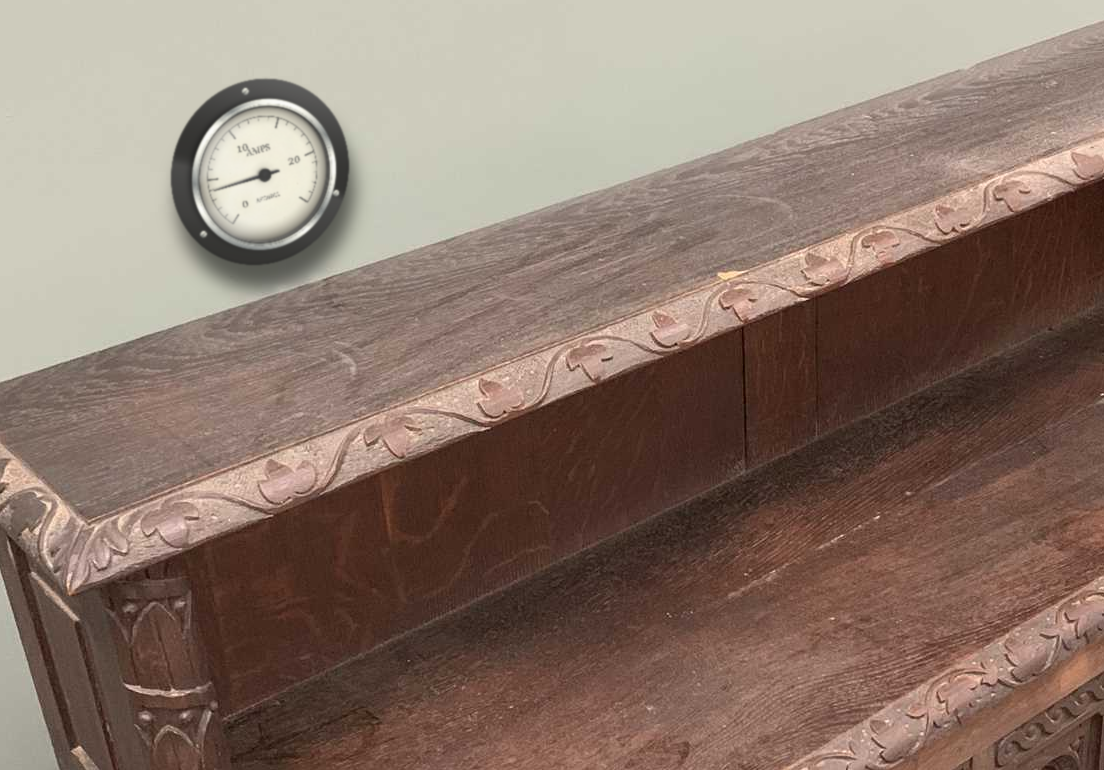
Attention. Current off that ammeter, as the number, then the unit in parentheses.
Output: 4 (A)
